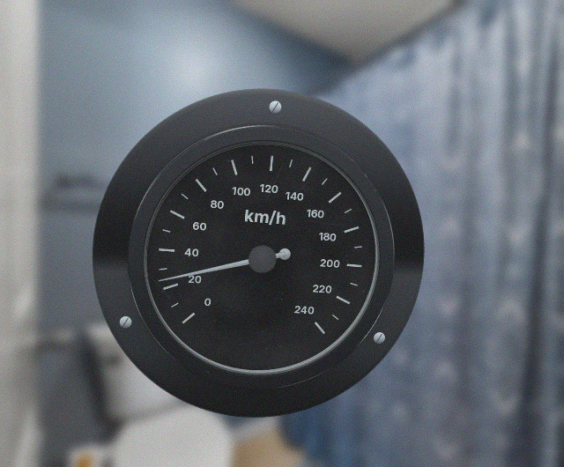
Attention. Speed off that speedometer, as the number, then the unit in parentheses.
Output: 25 (km/h)
